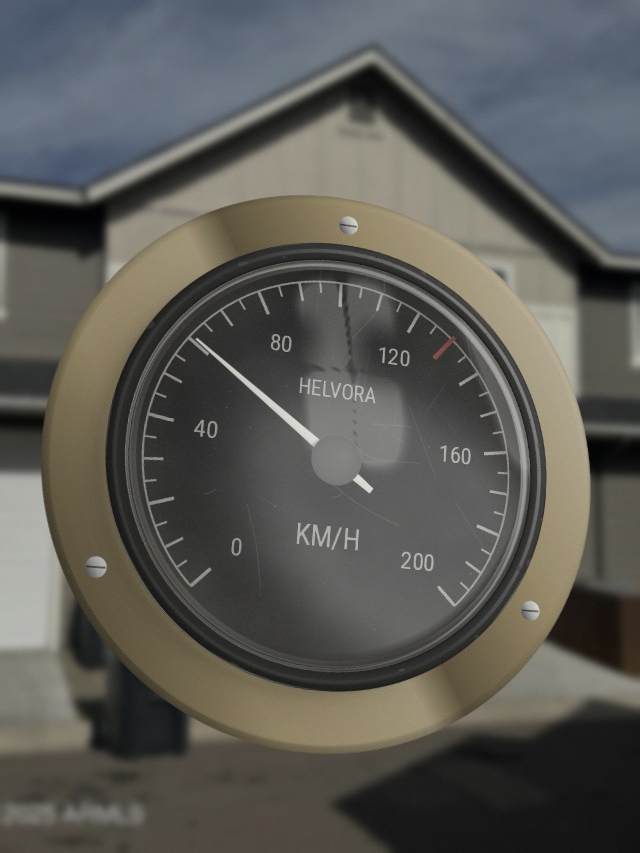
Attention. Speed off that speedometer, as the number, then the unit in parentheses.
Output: 60 (km/h)
